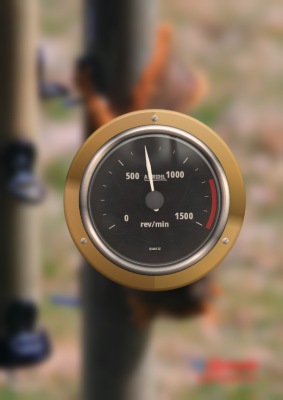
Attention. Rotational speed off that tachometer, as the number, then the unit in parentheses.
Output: 700 (rpm)
